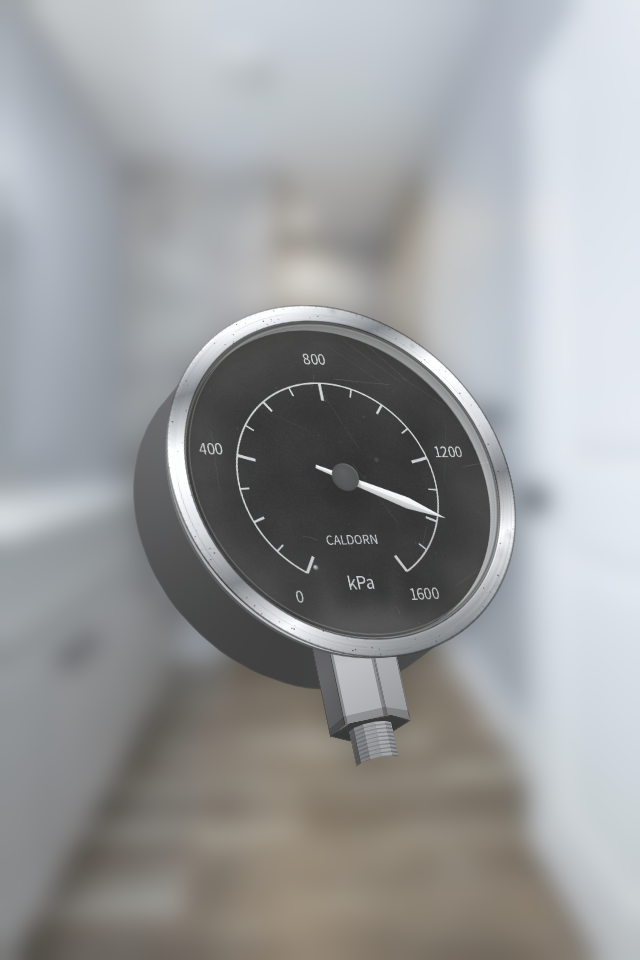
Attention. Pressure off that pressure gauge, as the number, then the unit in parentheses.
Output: 1400 (kPa)
